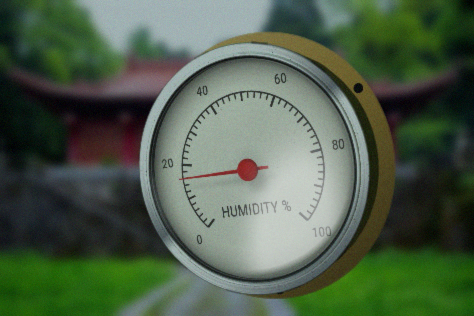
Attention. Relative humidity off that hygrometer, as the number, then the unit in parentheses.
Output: 16 (%)
